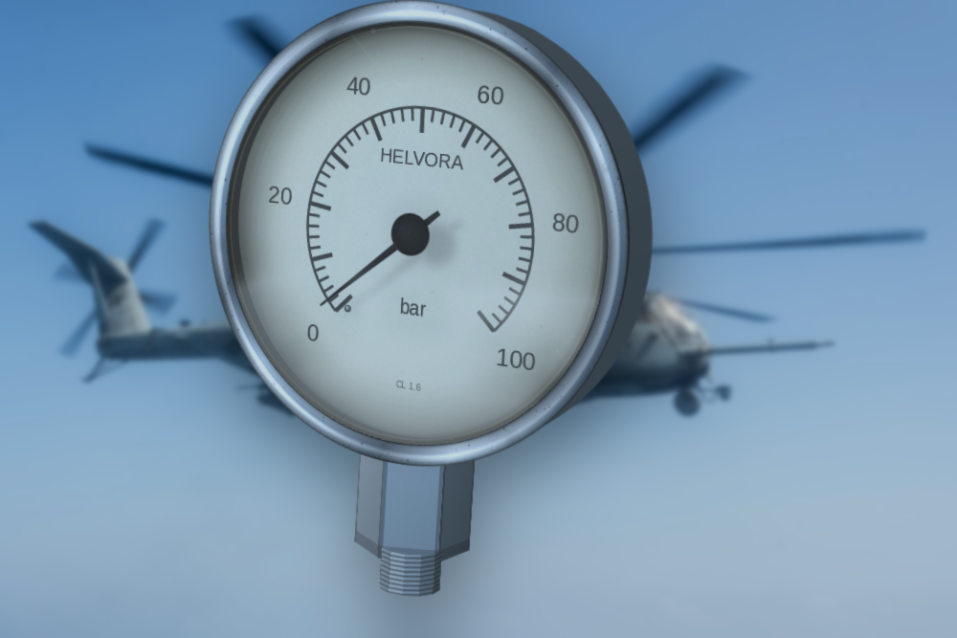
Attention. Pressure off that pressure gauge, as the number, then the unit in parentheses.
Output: 2 (bar)
